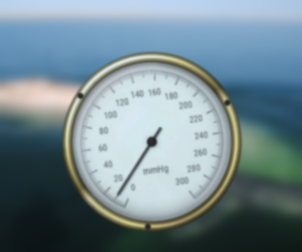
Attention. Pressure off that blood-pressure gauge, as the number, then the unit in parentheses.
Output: 10 (mmHg)
